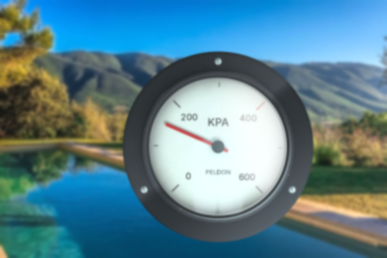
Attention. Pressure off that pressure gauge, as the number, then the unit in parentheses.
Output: 150 (kPa)
